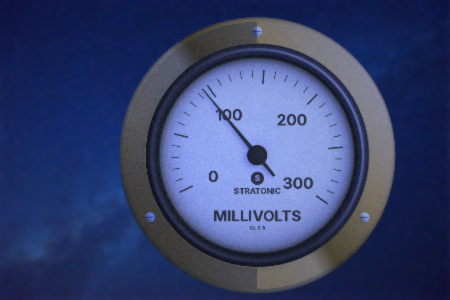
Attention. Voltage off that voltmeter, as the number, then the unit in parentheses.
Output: 95 (mV)
